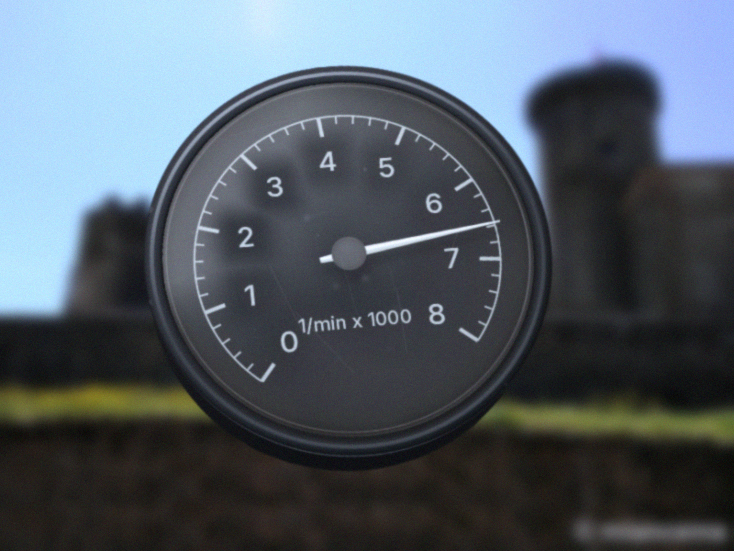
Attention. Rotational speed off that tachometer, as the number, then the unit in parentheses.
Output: 6600 (rpm)
